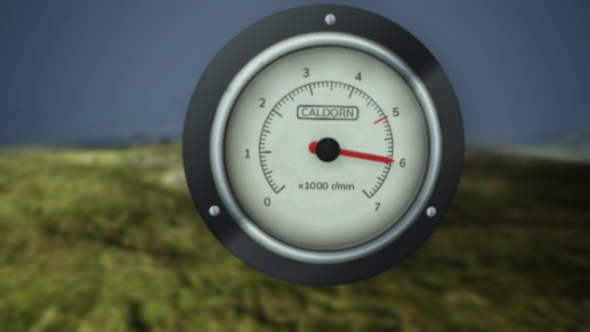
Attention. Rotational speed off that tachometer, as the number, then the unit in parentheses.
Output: 6000 (rpm)
